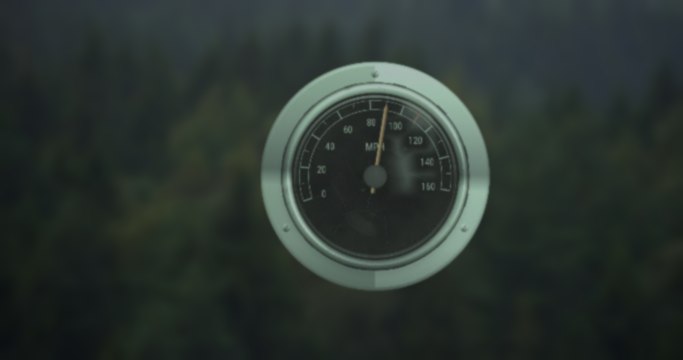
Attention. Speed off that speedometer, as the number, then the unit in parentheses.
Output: 90 (mph)
